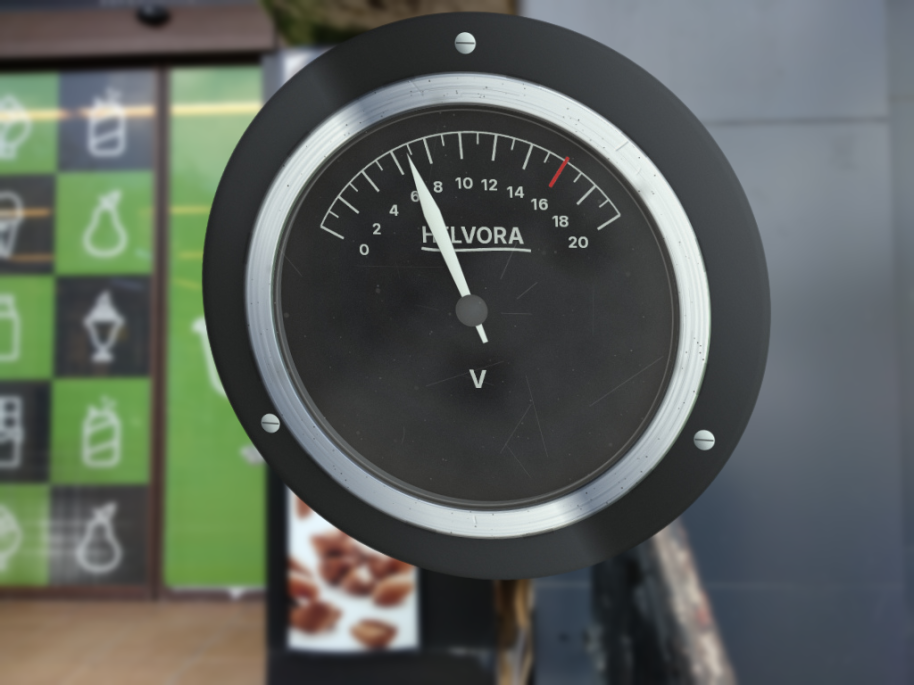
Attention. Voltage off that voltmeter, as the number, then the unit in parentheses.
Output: 7 (V)
